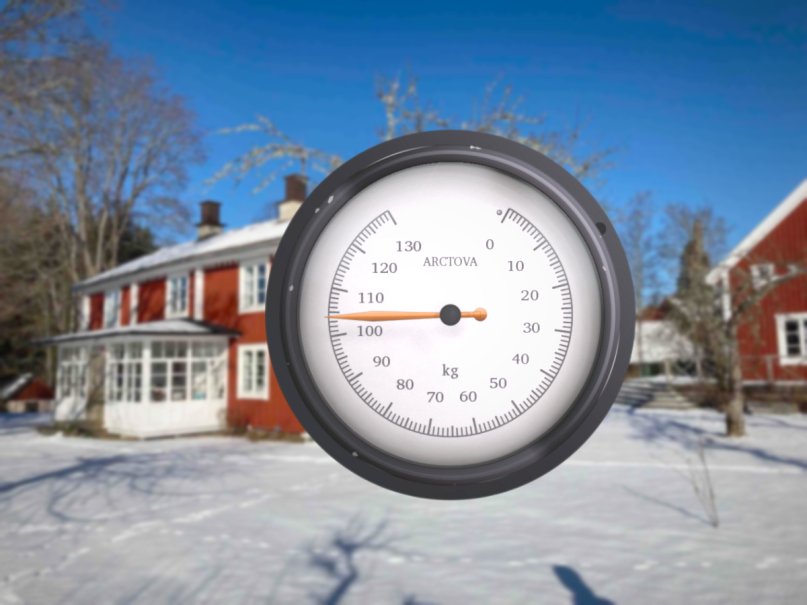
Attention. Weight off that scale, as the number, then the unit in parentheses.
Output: 104 (kg)
